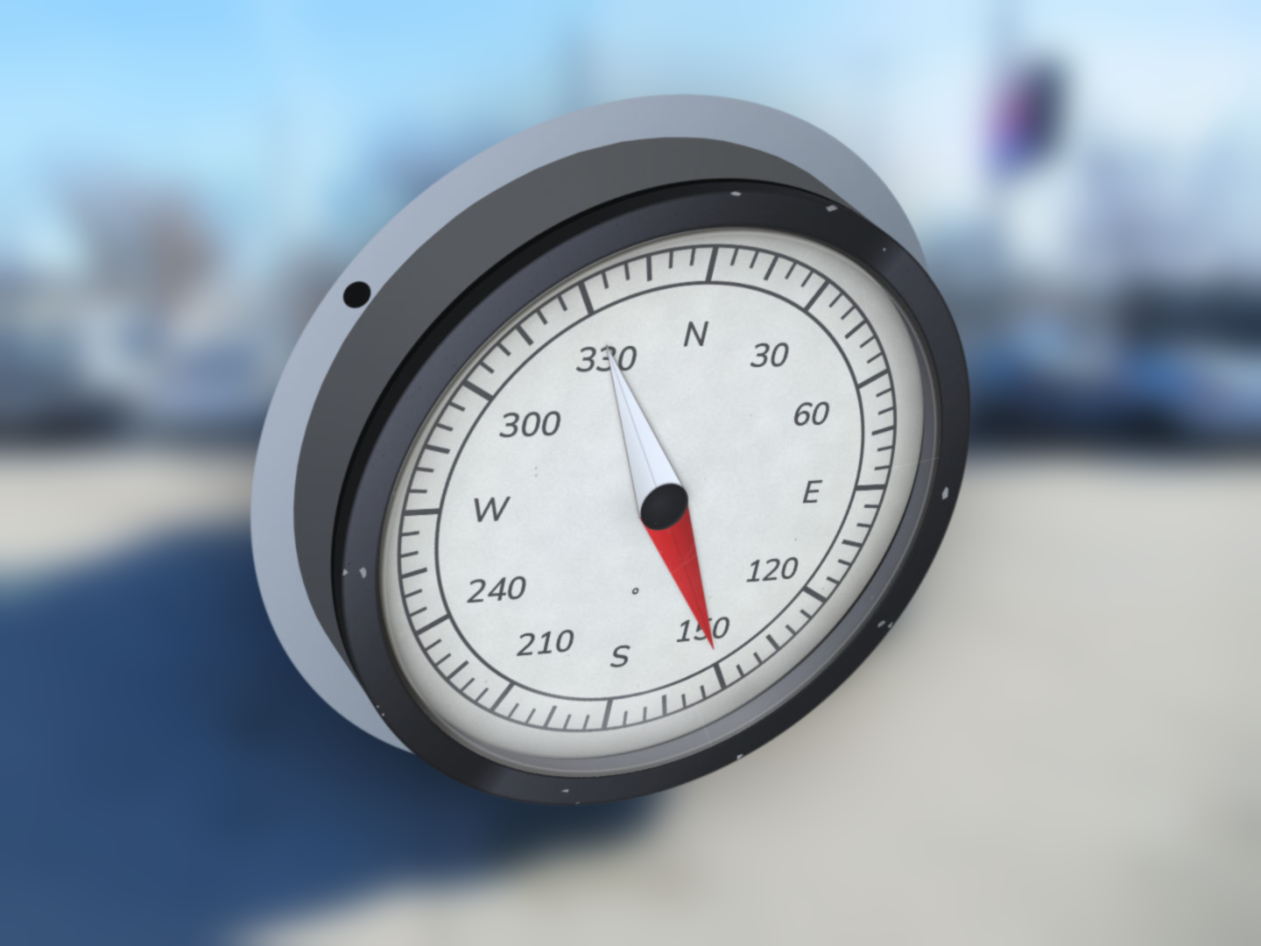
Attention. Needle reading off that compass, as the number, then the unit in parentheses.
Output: 150 (°)
